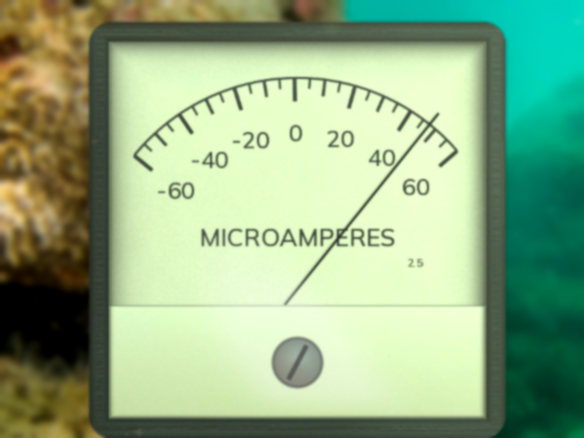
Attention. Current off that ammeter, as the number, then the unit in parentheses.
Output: 47.5 (µA)
